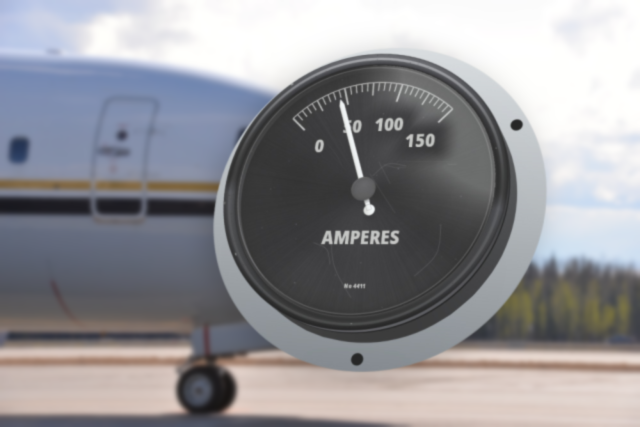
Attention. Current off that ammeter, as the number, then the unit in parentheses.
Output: 45 (A)
